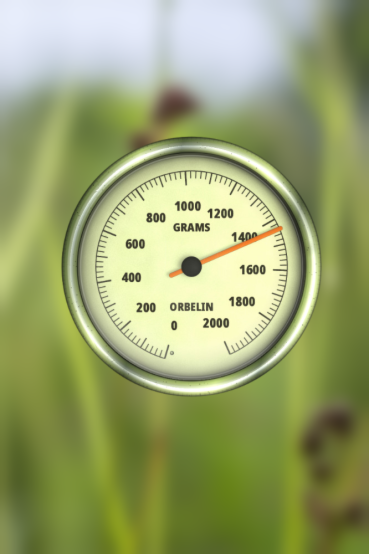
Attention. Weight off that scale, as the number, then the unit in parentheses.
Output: 1440 (g)
